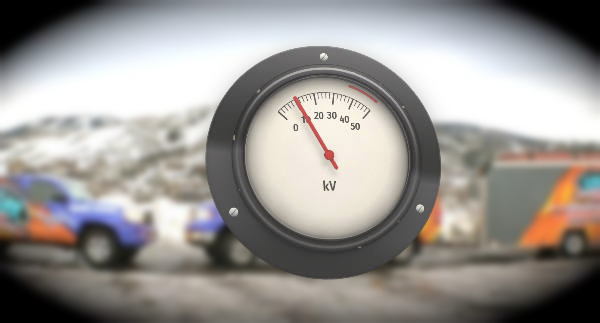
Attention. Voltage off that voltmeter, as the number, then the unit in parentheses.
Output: 10 (kV)
